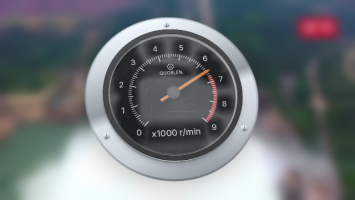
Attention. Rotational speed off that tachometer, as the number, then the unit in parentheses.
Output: 6500 (rpm)
